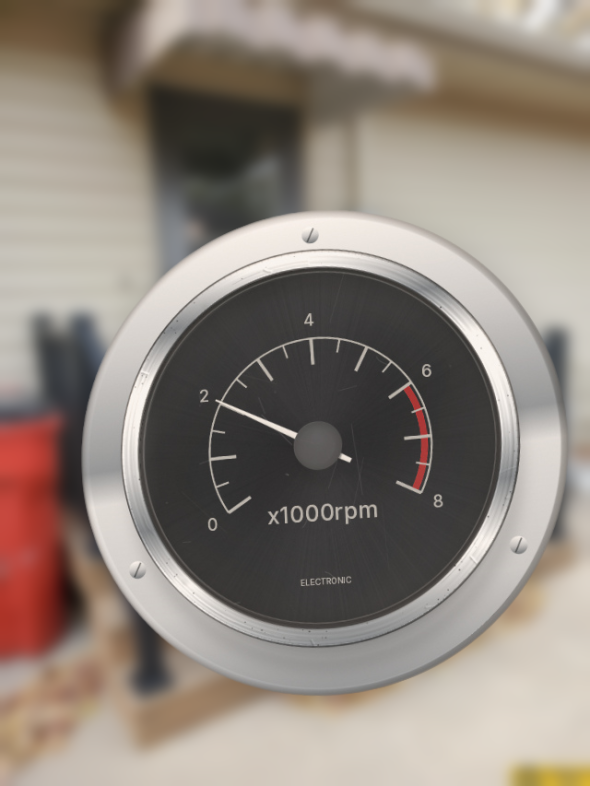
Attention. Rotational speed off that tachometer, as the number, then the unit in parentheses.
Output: 2000 (rpm)
